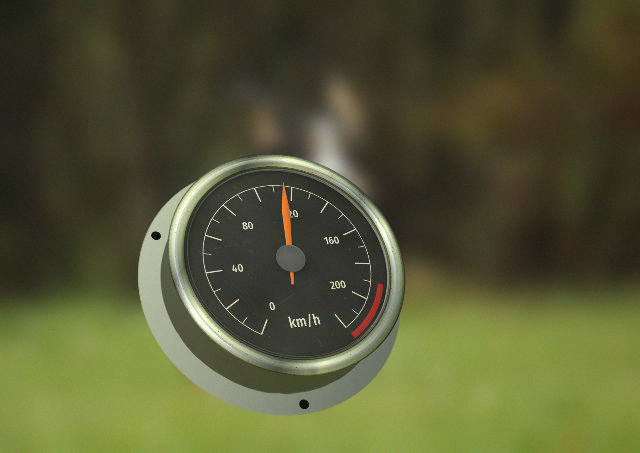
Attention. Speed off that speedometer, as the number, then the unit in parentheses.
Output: 115 (km/h)
